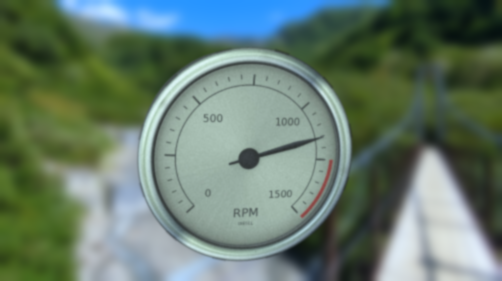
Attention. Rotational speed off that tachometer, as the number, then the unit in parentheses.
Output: 1150 (rpm)
